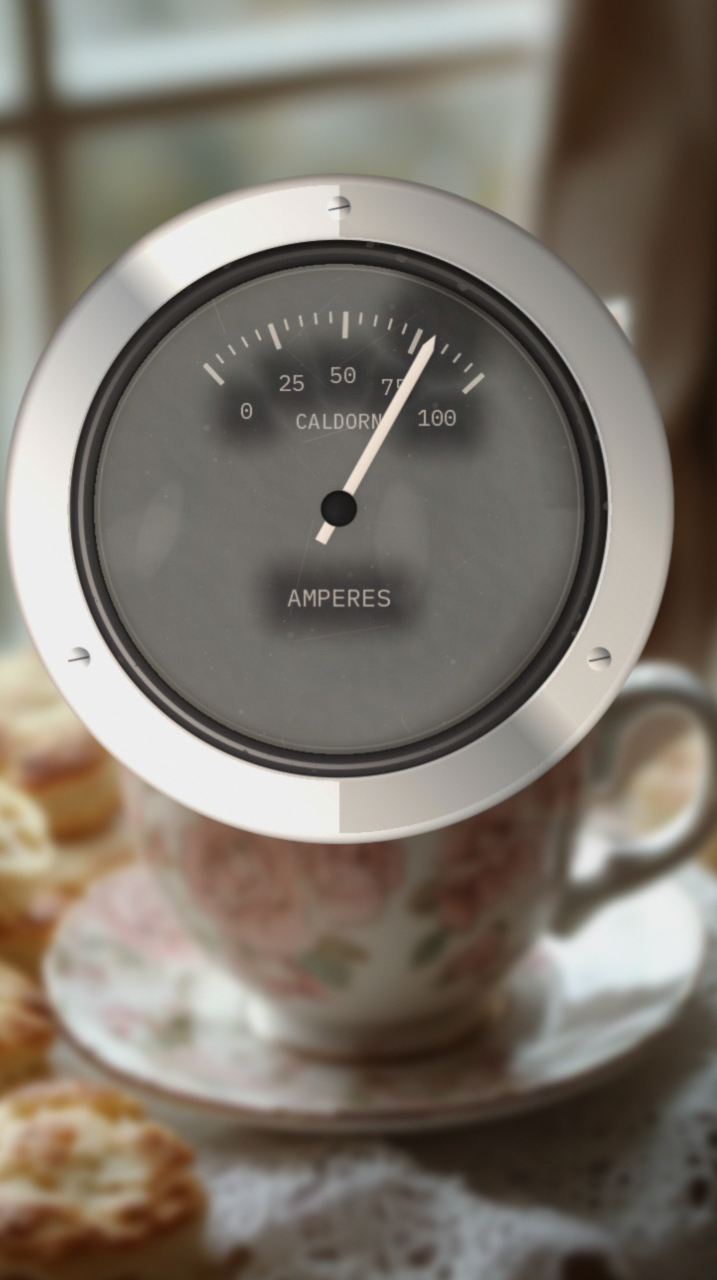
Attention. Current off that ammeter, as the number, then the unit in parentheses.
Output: 80 (A)
